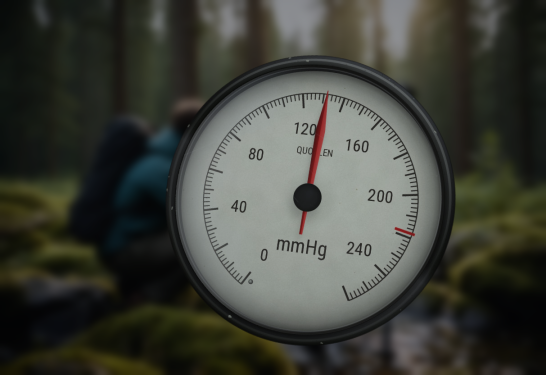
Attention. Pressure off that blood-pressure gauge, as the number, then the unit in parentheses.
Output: 132 (mmHg)
